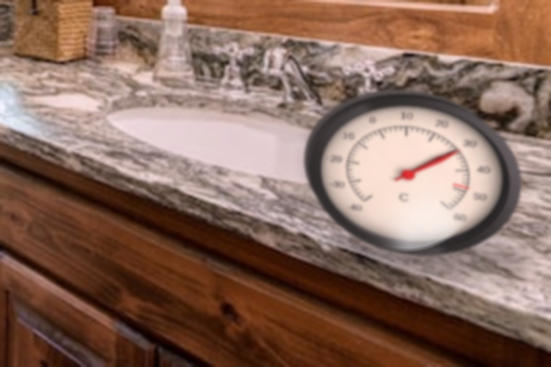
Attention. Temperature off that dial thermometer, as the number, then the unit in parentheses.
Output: 30 (°C)
